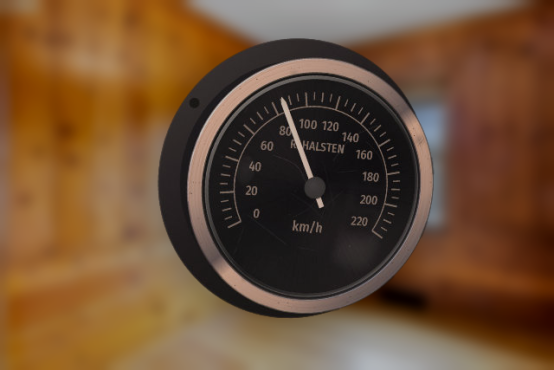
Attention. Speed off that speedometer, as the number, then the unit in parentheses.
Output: 85 (km/h)
